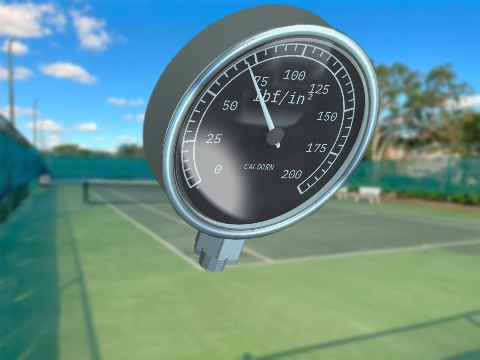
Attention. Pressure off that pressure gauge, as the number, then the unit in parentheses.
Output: 70 (psi)
